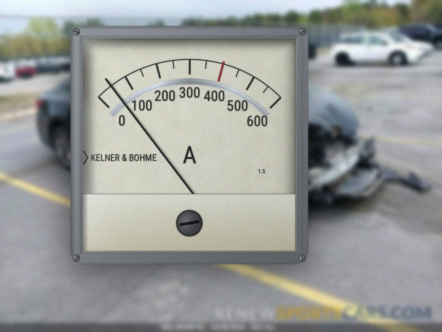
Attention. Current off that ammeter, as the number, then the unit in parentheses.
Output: 50 (A)
